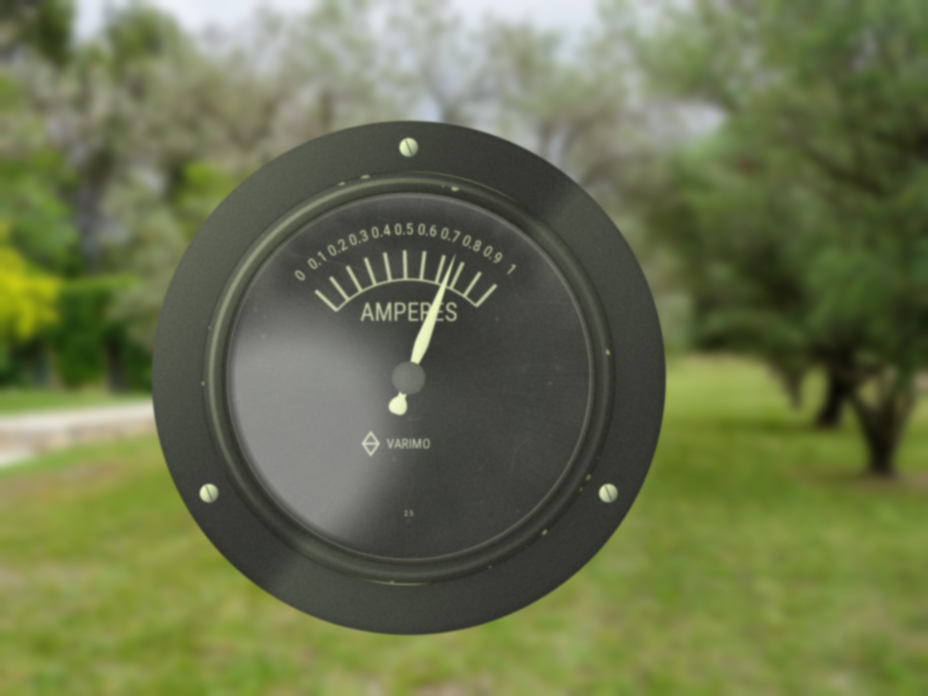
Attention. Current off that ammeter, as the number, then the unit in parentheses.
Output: 0.75 (A)
